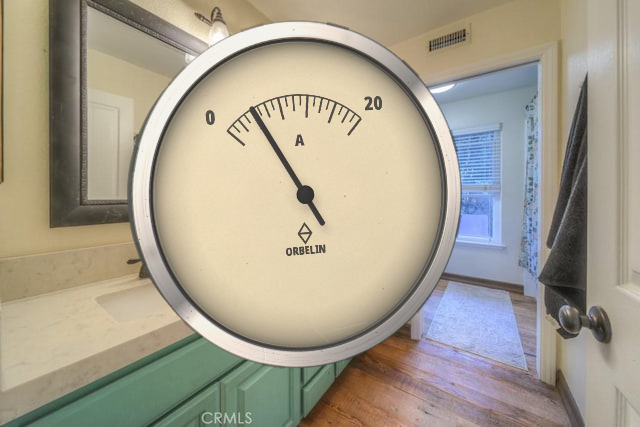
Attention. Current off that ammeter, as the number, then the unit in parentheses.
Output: 4 (A)
